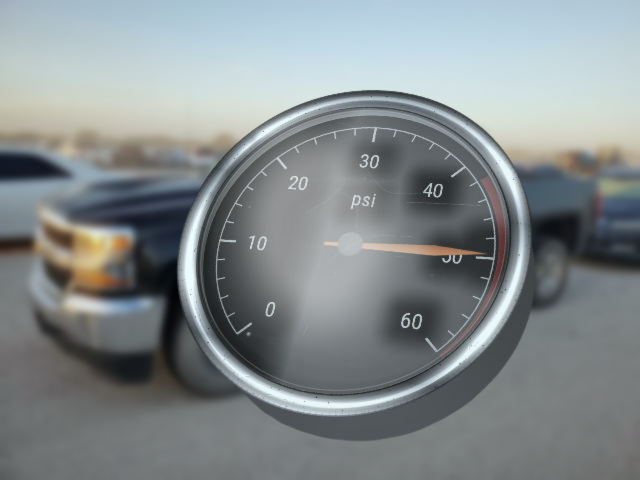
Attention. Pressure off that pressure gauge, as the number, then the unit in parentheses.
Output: 50 (psi)
